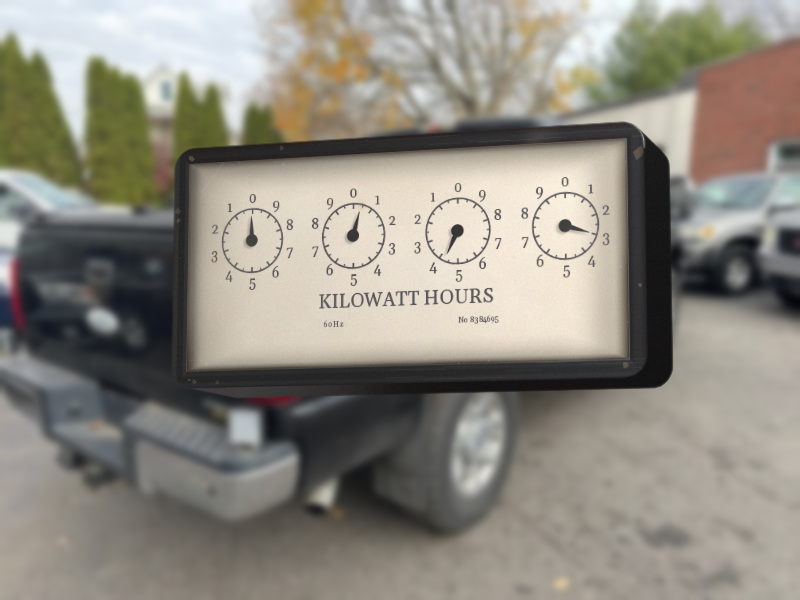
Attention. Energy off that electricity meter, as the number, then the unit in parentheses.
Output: 43 (kWh)
